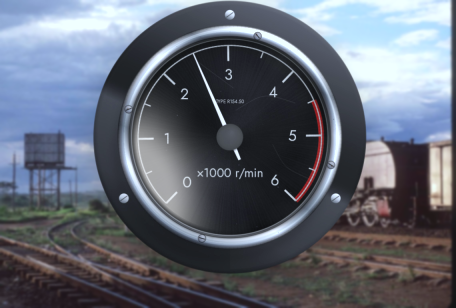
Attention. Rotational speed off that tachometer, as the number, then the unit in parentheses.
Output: 2500 (rpm)
